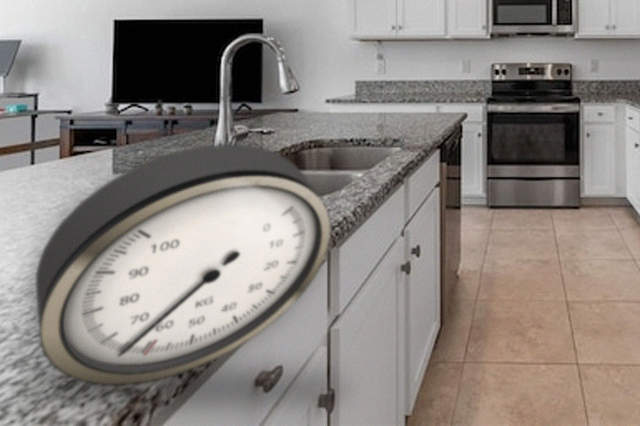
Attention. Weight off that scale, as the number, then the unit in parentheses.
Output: 65 (kg)
